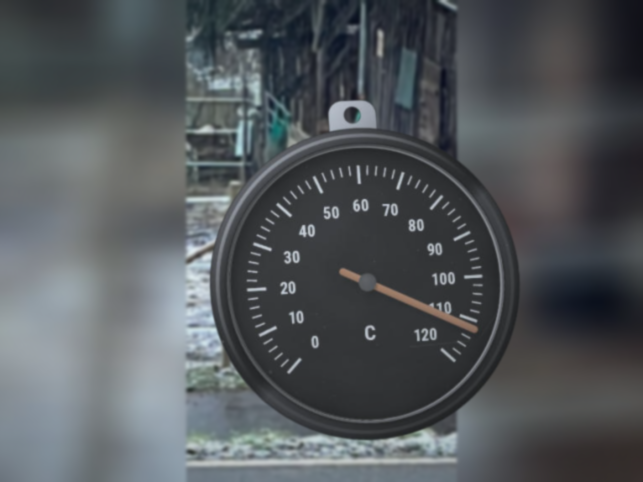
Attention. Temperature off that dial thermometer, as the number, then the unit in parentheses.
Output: 112 (°C)
